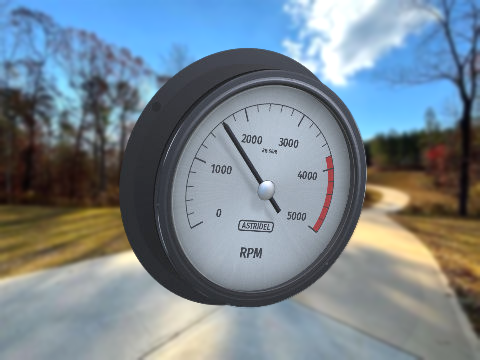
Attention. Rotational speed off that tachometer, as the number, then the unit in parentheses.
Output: 1600 (rpm)
